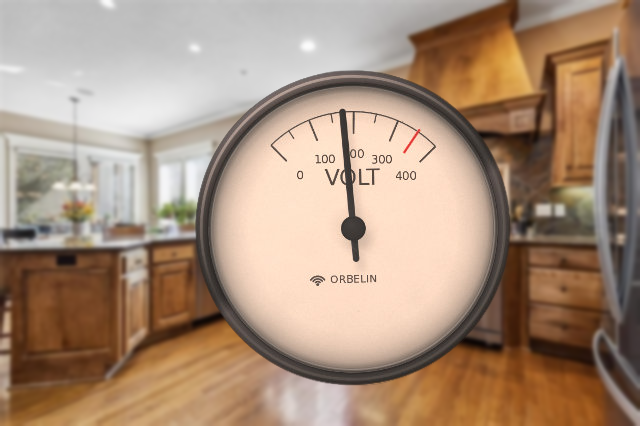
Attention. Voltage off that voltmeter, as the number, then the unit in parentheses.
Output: 175 (V)
